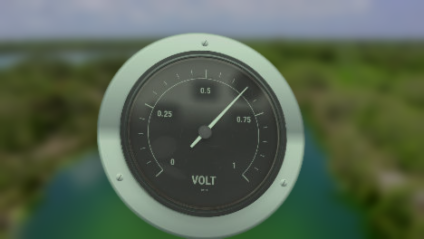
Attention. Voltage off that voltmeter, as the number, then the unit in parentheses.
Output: 0.65 (V)
